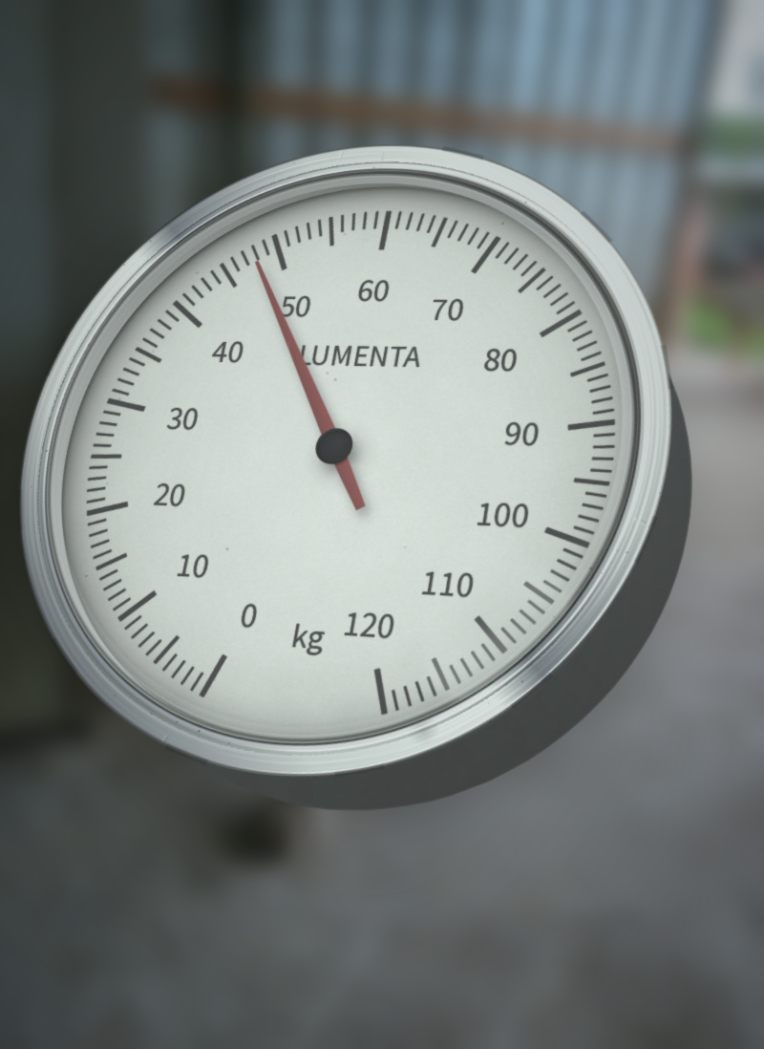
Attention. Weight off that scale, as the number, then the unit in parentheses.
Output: 48 (kg)
